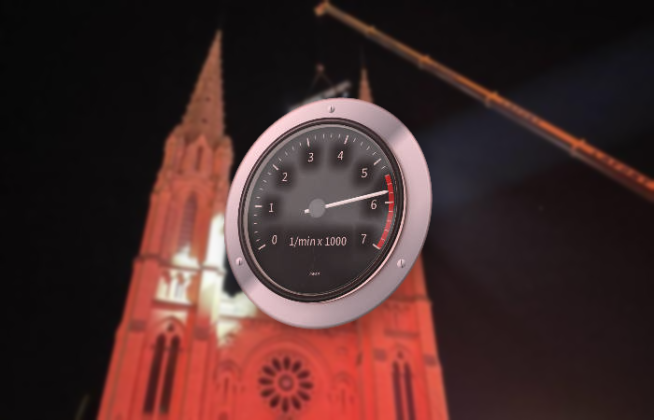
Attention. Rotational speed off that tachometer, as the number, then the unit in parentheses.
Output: 5800 (rpm)
